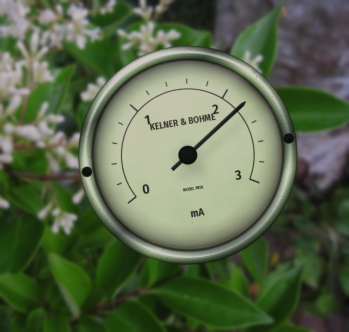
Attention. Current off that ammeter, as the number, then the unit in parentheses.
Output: 2.2 (mA)
